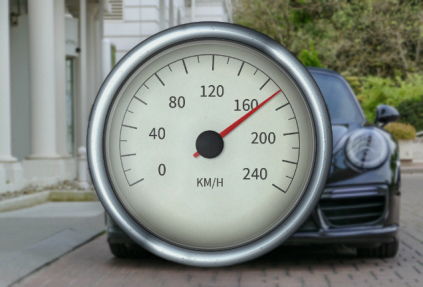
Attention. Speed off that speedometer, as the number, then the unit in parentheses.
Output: 170 (km/h)
